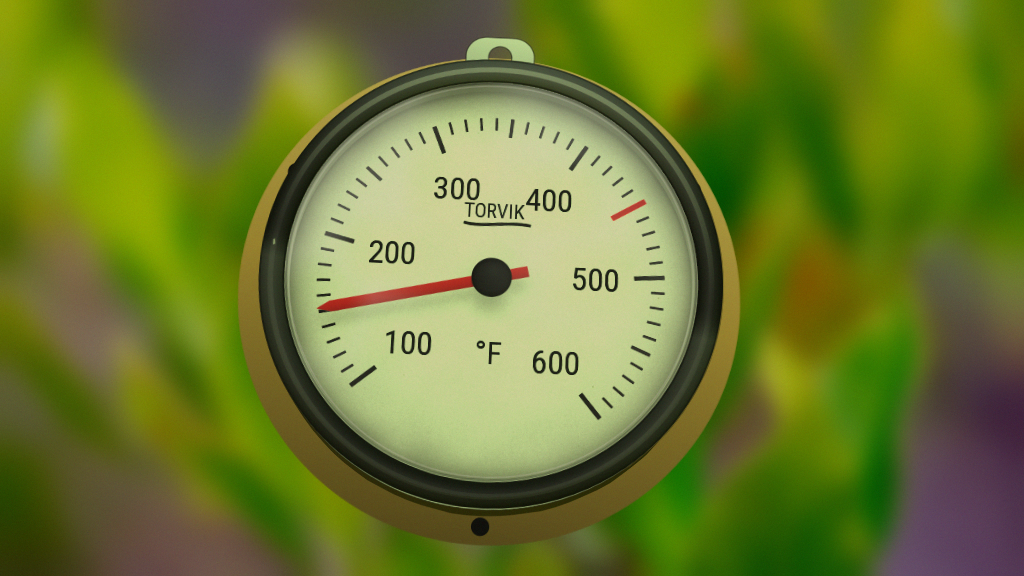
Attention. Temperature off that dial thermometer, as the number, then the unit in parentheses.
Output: 150 (°F)
